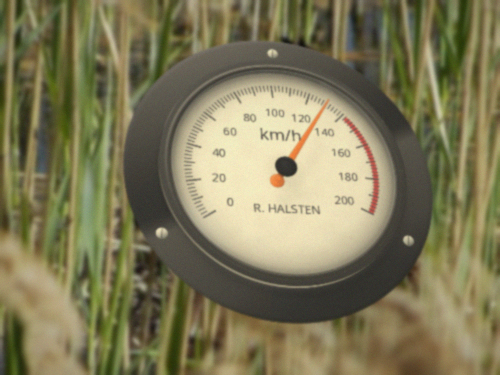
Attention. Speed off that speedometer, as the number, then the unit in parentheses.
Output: 130 (km/h)
